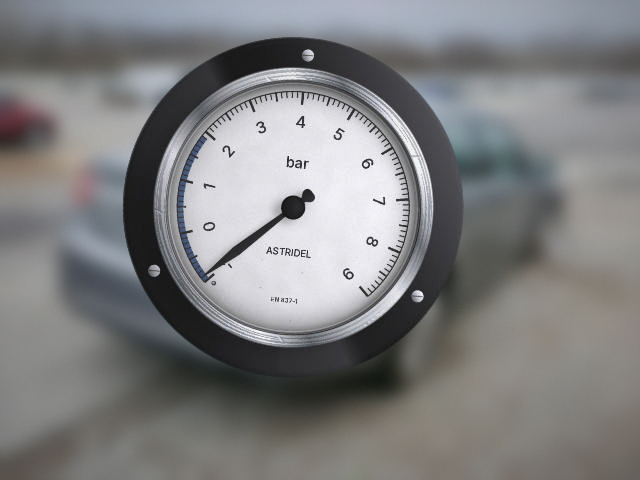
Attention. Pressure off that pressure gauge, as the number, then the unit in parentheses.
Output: -0.9 (bar)
